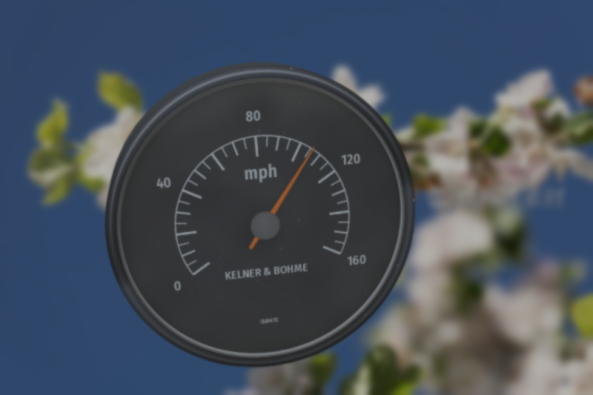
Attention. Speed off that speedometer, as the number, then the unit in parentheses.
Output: 105 (mph)
